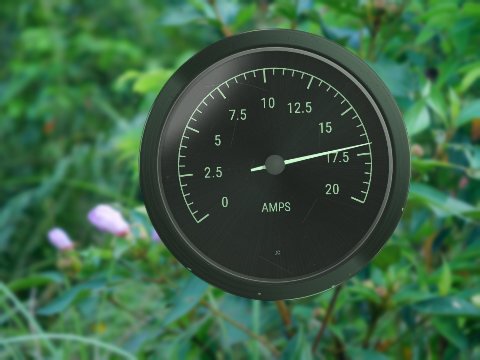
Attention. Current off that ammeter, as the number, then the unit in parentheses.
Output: 17 (A)
